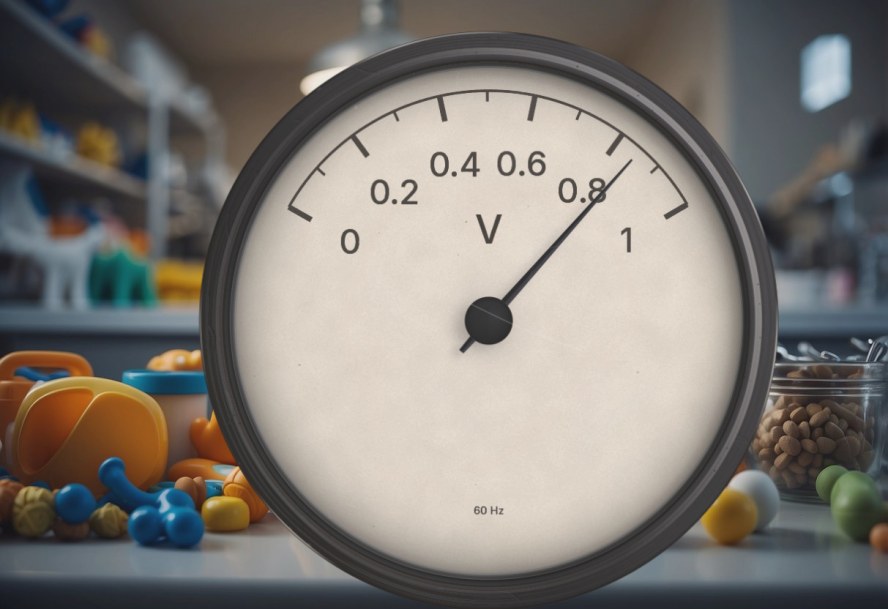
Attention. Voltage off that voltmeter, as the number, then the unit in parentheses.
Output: 0.85 (V)
